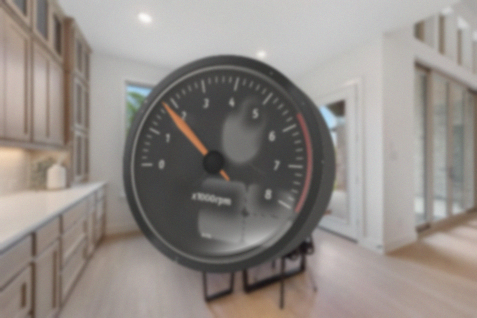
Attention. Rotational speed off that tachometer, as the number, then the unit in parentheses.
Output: 1800 (rpm)
